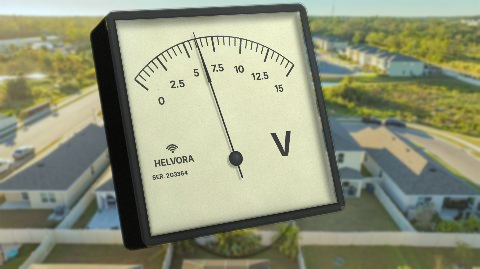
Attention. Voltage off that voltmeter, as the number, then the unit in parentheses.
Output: 6 (V)
